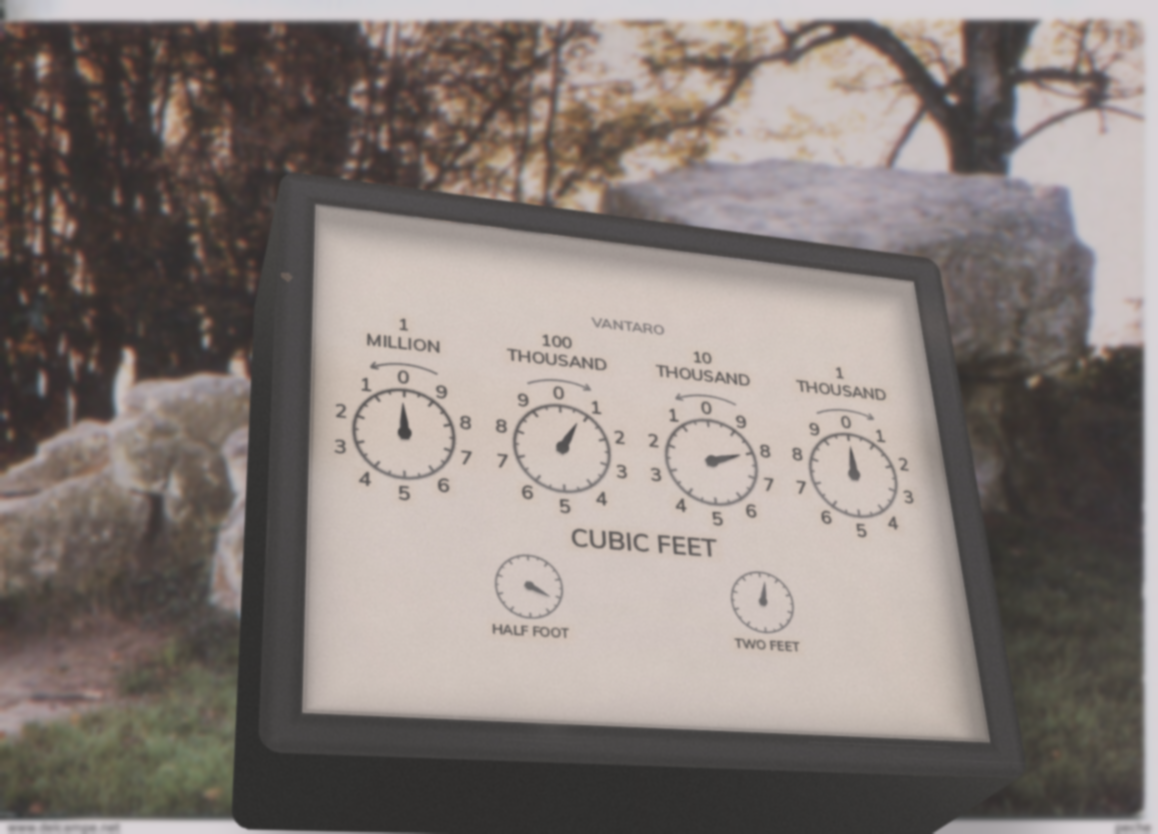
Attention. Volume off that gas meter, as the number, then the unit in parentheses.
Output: 8000 (ft³)
